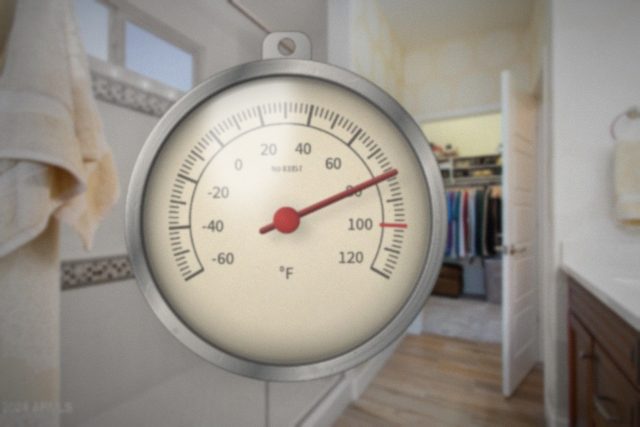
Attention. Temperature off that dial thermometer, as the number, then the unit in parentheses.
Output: 80 (°F)
